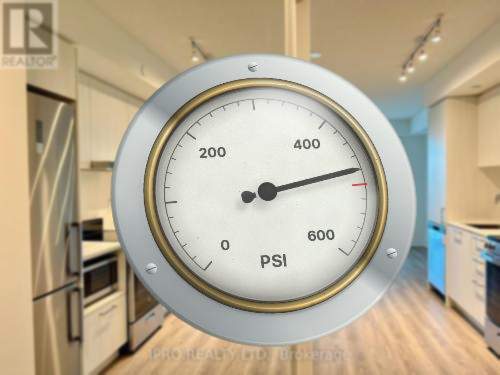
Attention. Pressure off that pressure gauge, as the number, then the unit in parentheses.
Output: 480 (psi)
